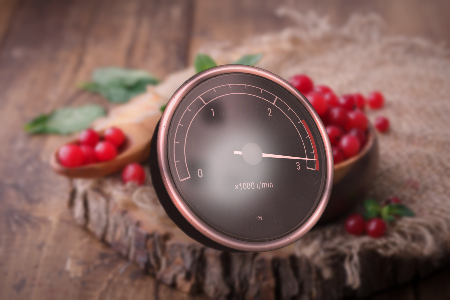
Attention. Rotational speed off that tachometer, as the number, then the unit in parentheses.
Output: 2900 (rpm)
